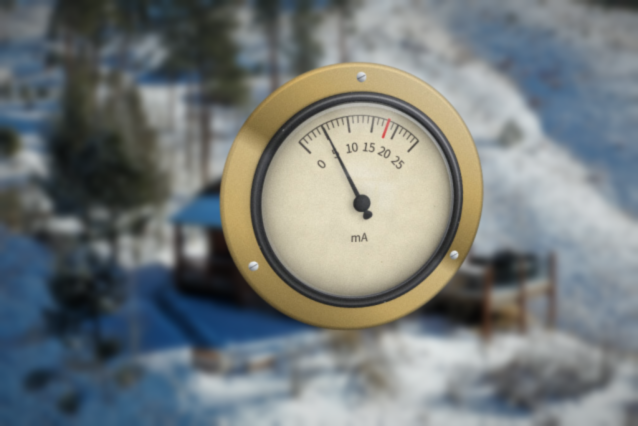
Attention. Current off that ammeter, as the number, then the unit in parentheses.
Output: 5 (mA)
